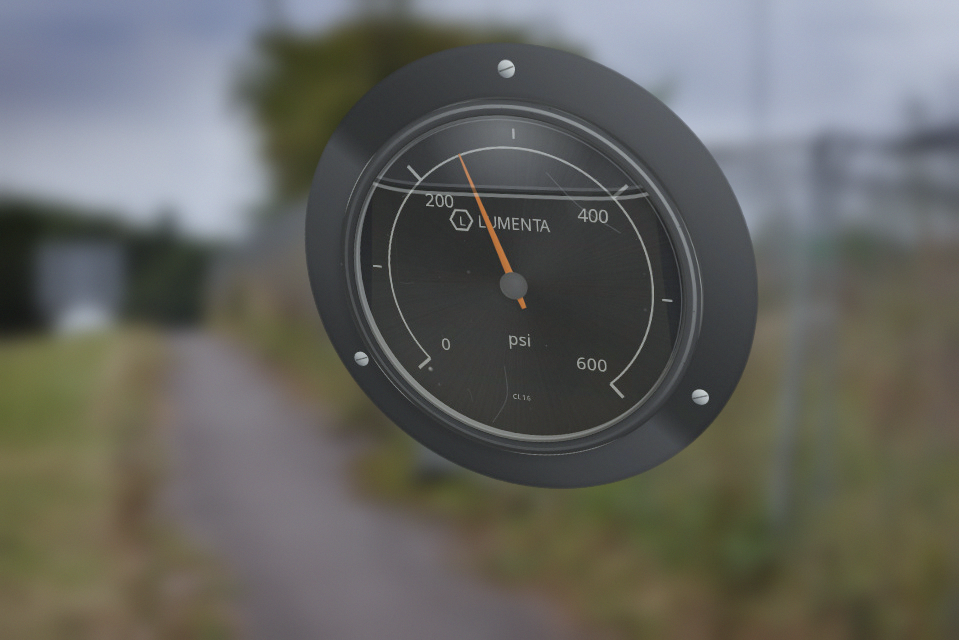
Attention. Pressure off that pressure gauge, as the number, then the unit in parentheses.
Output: 250 (psi)
